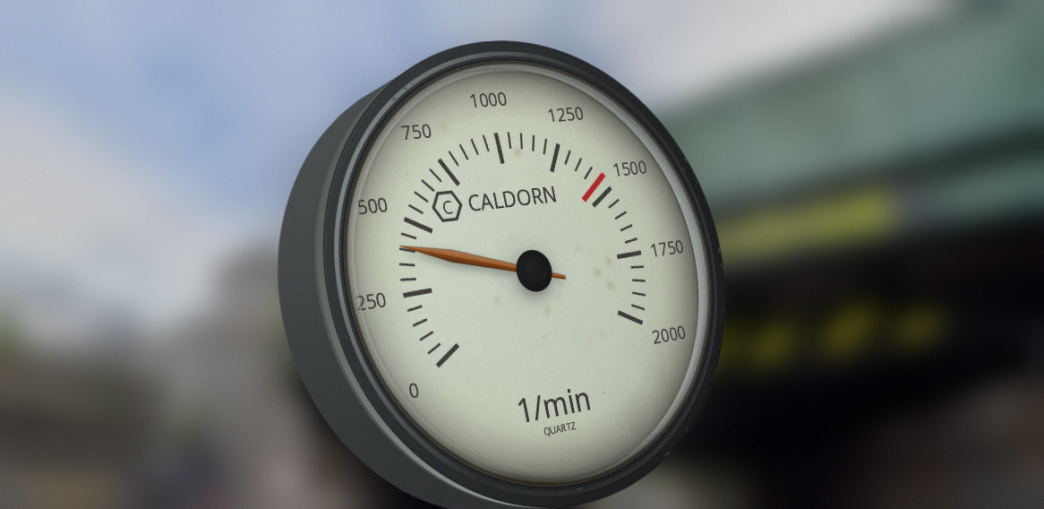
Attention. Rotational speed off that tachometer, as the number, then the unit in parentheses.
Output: 400 (rpm)
